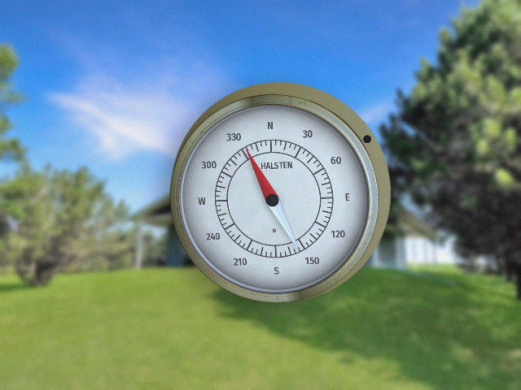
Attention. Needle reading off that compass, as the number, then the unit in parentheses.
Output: 335 (°)
